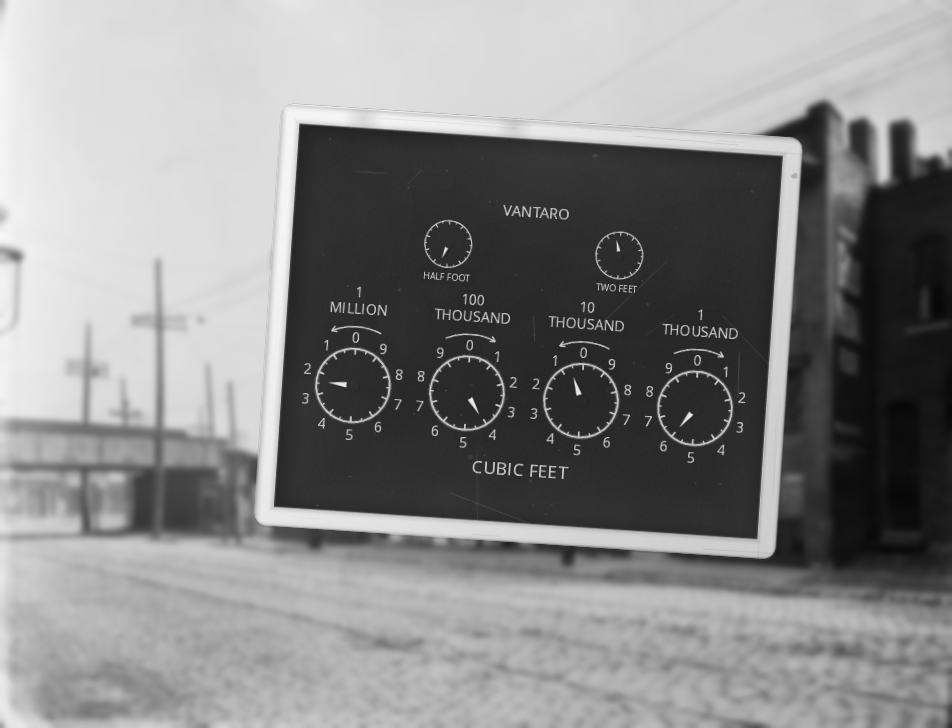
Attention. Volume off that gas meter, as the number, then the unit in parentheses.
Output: 240600 (ft³)
